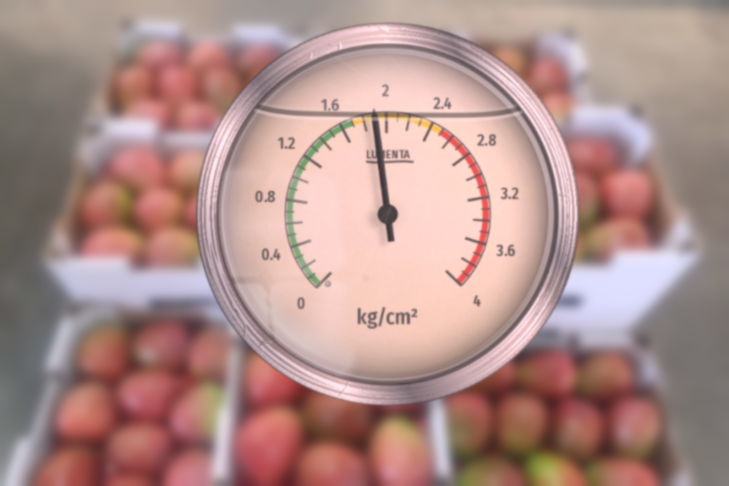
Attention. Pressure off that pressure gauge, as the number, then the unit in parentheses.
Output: 1.9 (kg/cm²)
